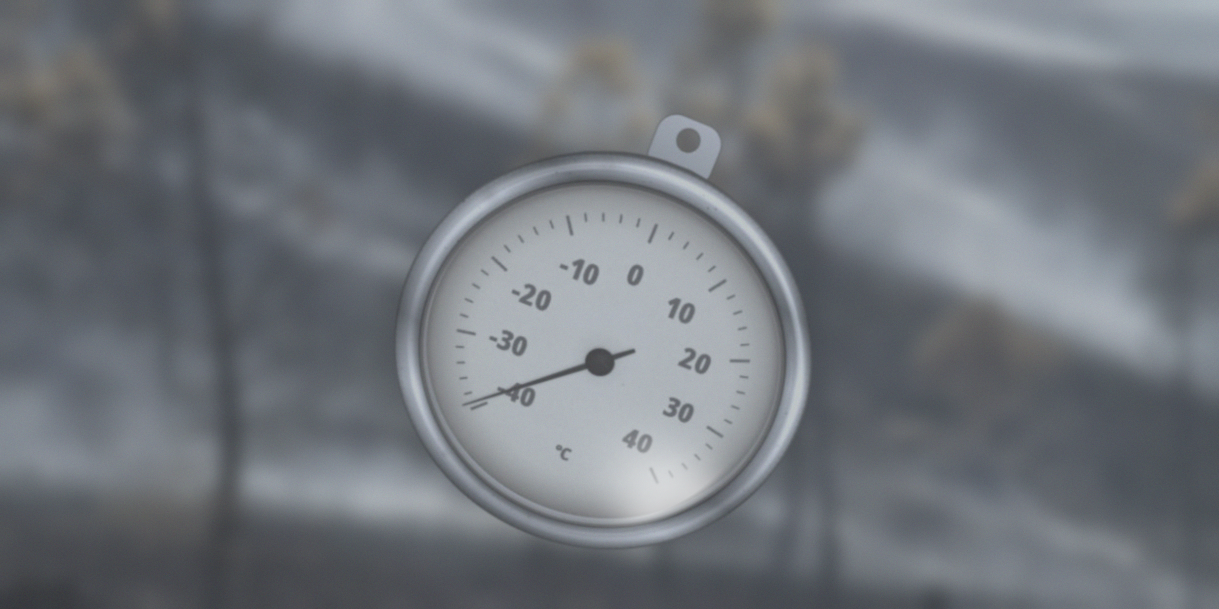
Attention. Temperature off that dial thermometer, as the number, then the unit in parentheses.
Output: -39 (°C)
